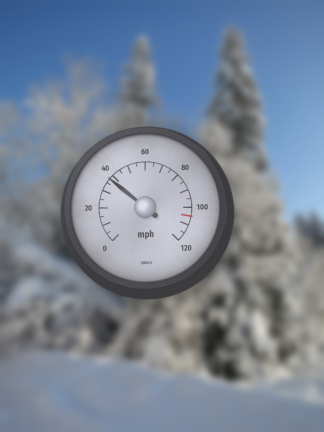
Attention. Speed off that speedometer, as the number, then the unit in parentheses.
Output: 37.5 (mph)
